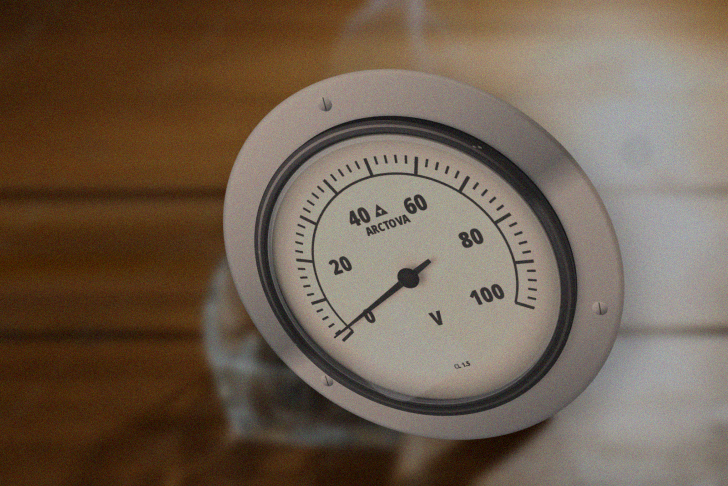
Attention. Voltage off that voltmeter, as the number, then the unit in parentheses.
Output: 2 (V)
